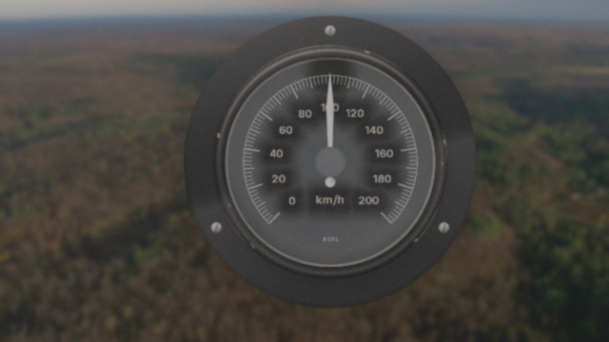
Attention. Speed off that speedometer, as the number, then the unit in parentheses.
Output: 100 (km/h)
